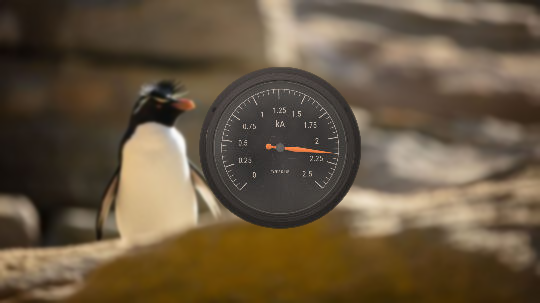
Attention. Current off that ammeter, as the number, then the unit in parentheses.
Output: 2.15 (kA)
